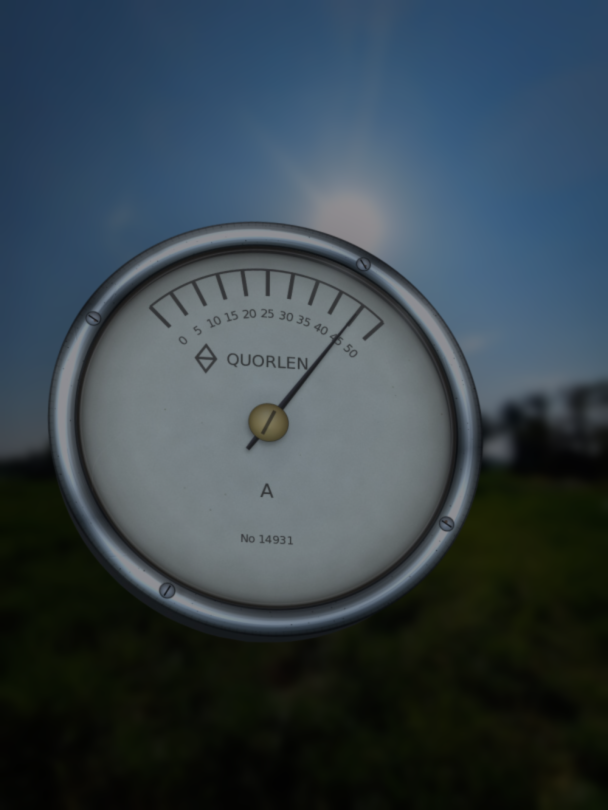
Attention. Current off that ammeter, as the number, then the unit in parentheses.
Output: 45 (A)
